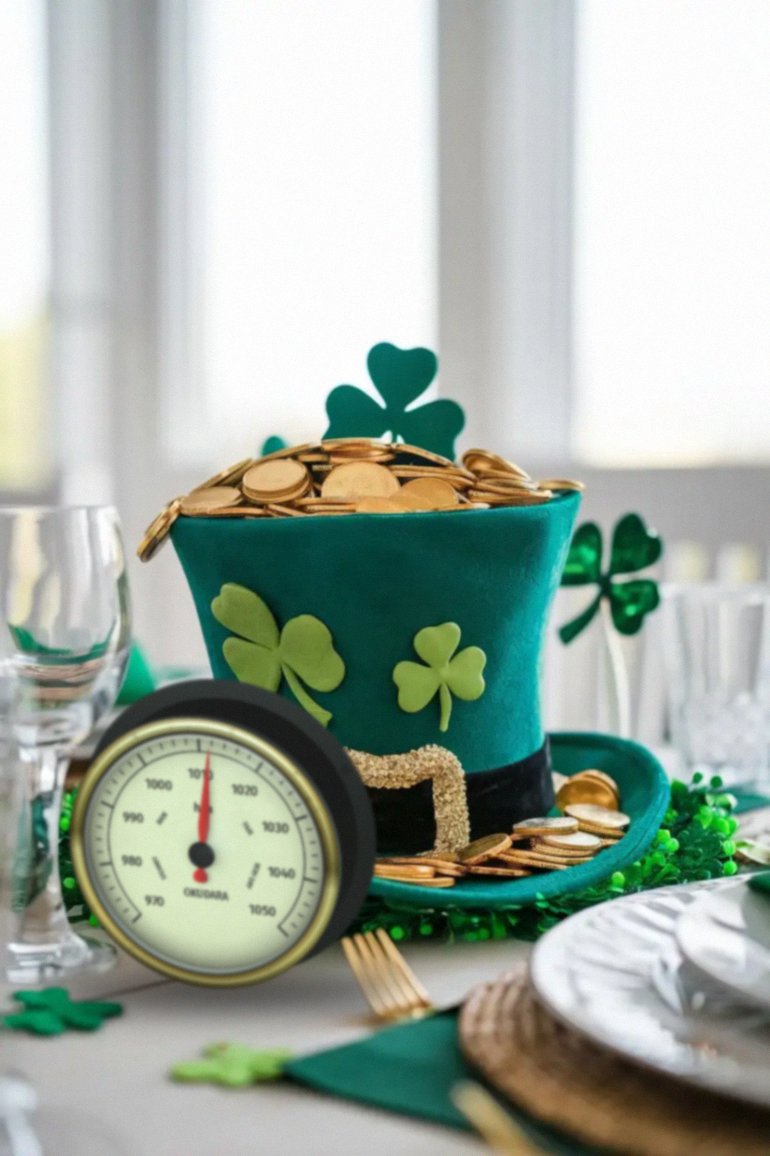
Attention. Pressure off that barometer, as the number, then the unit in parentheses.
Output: 1012 (hPa)
